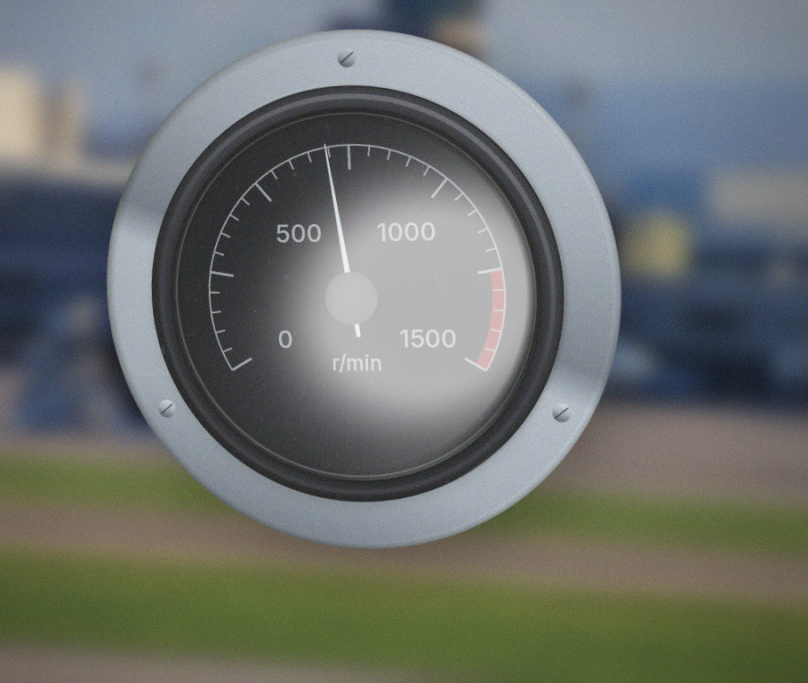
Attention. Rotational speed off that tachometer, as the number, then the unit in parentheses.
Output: 700 (rpm)
